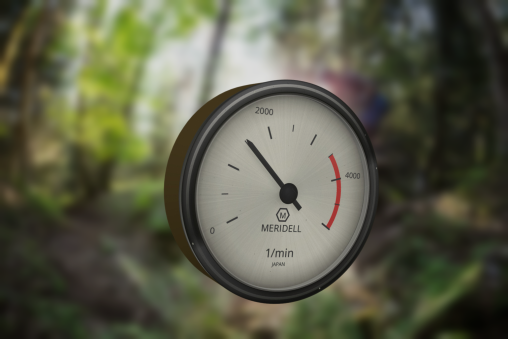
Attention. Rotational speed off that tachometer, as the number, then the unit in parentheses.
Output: 1500 (rpm)
